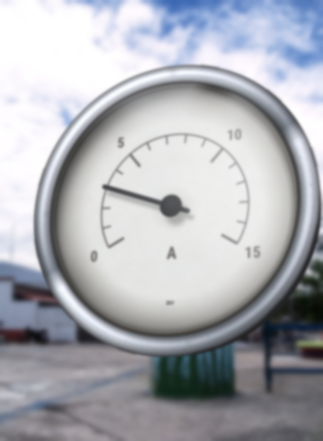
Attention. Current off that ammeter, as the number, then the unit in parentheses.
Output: 3 (A)
